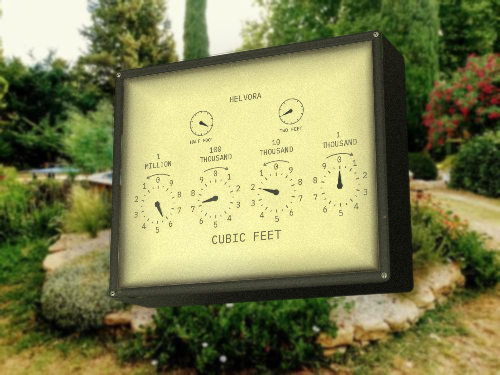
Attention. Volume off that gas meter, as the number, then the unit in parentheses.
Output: 572000 (ft³)
